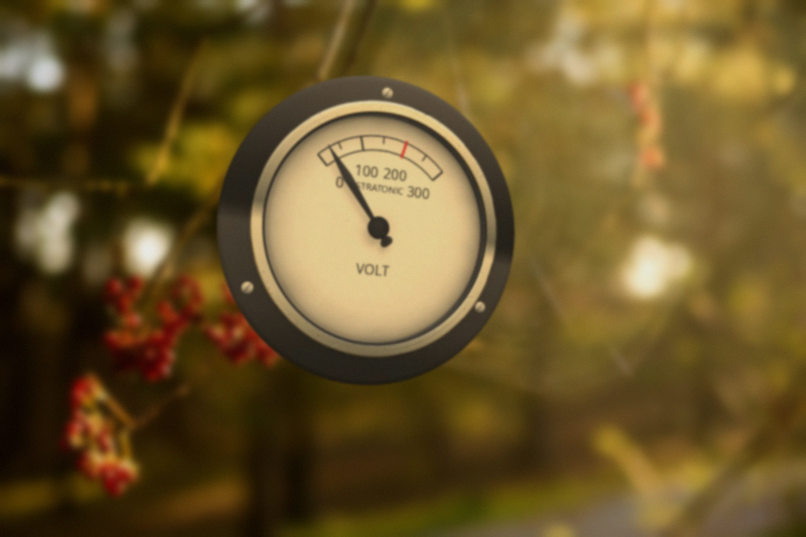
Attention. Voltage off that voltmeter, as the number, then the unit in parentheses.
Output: 25 (V)
